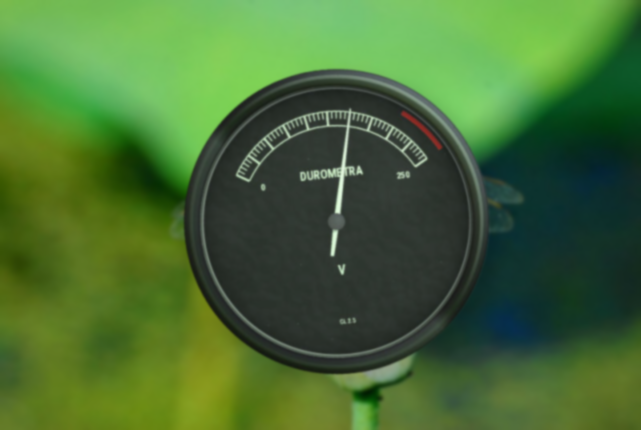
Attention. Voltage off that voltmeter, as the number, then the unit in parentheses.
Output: 150 (V)
